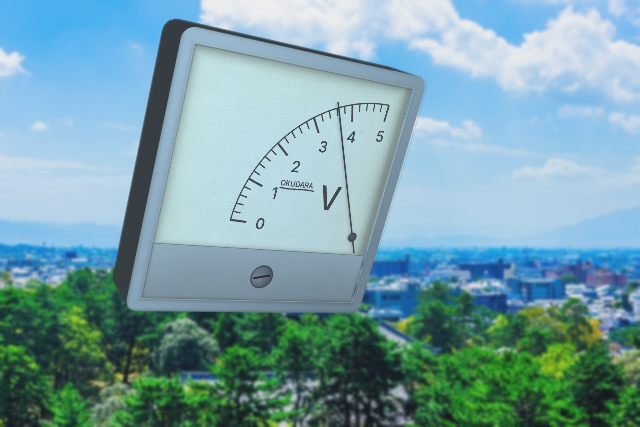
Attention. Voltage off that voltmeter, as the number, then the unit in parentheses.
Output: 3.6 (V)
